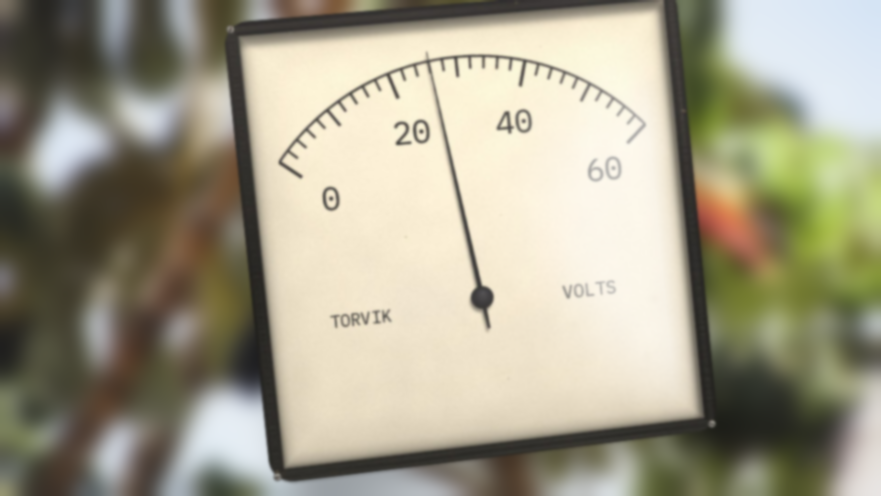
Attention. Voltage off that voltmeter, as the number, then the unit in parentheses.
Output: 26 (V)
